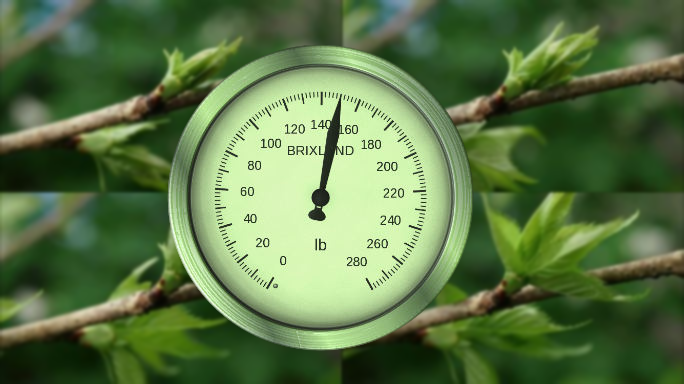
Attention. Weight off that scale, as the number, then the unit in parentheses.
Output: 150 (lb)
